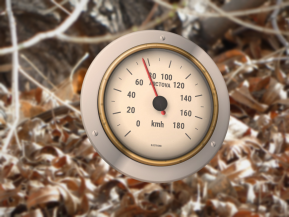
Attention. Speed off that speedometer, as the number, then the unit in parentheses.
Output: 75 (km/h)
